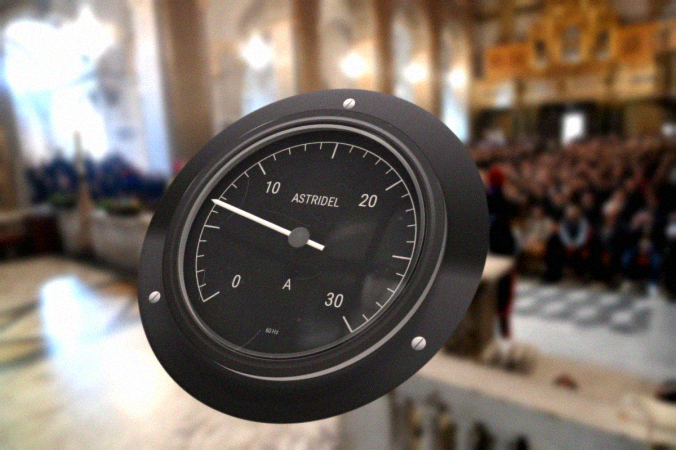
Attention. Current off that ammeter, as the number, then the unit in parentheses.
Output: 6.5 (A)
